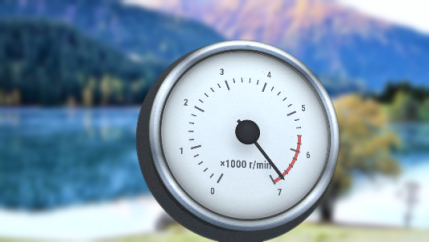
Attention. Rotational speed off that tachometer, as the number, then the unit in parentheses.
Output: 6800 (rpm)
